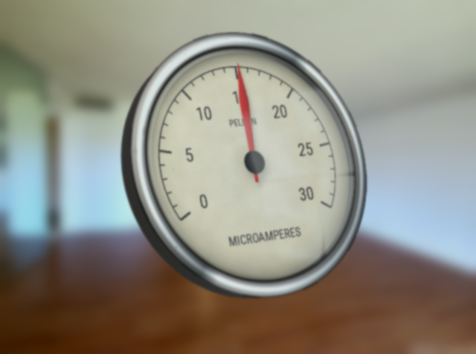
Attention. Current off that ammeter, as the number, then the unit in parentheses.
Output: 15 (µA)
